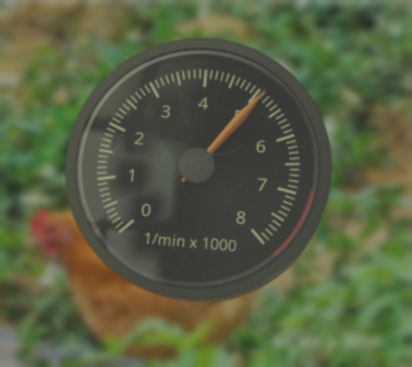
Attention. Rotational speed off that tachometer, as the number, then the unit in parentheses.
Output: 5100 (rpm)
